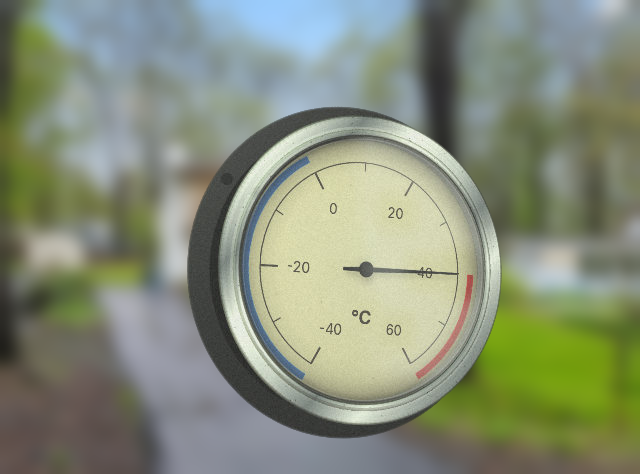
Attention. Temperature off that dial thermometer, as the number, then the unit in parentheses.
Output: 40 (°C)
